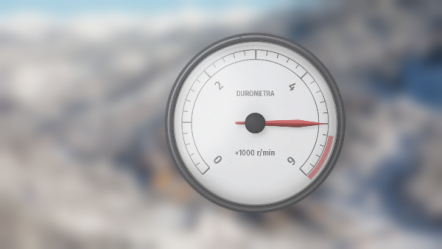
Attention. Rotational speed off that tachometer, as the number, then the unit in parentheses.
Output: 5000 (rpm)
